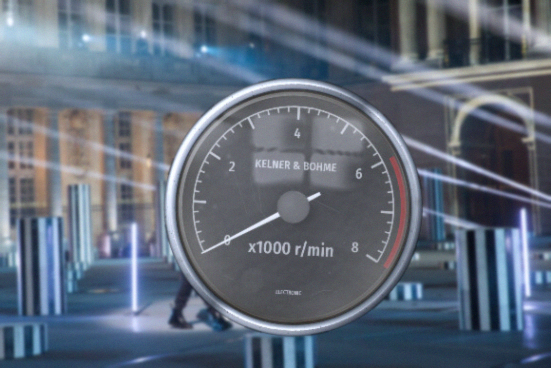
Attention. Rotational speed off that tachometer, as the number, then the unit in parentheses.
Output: 0 (rpm)
